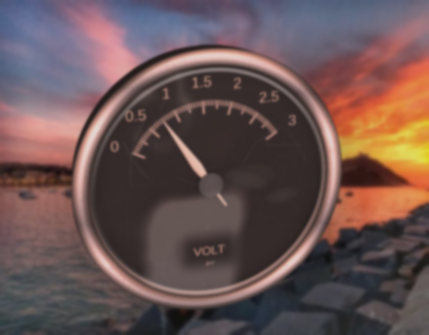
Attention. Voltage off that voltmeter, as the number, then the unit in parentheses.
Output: 0.75 (V)
